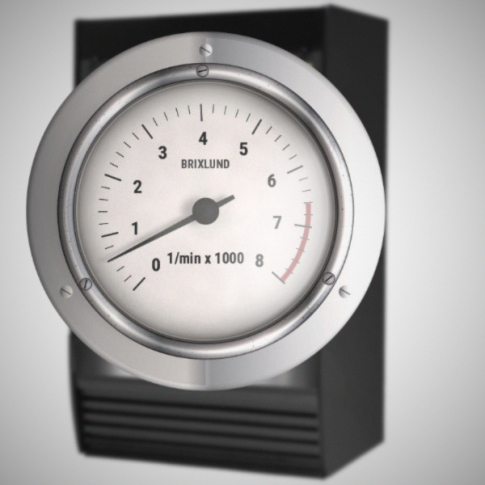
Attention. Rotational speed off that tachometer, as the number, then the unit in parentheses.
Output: 600 (rpm)
